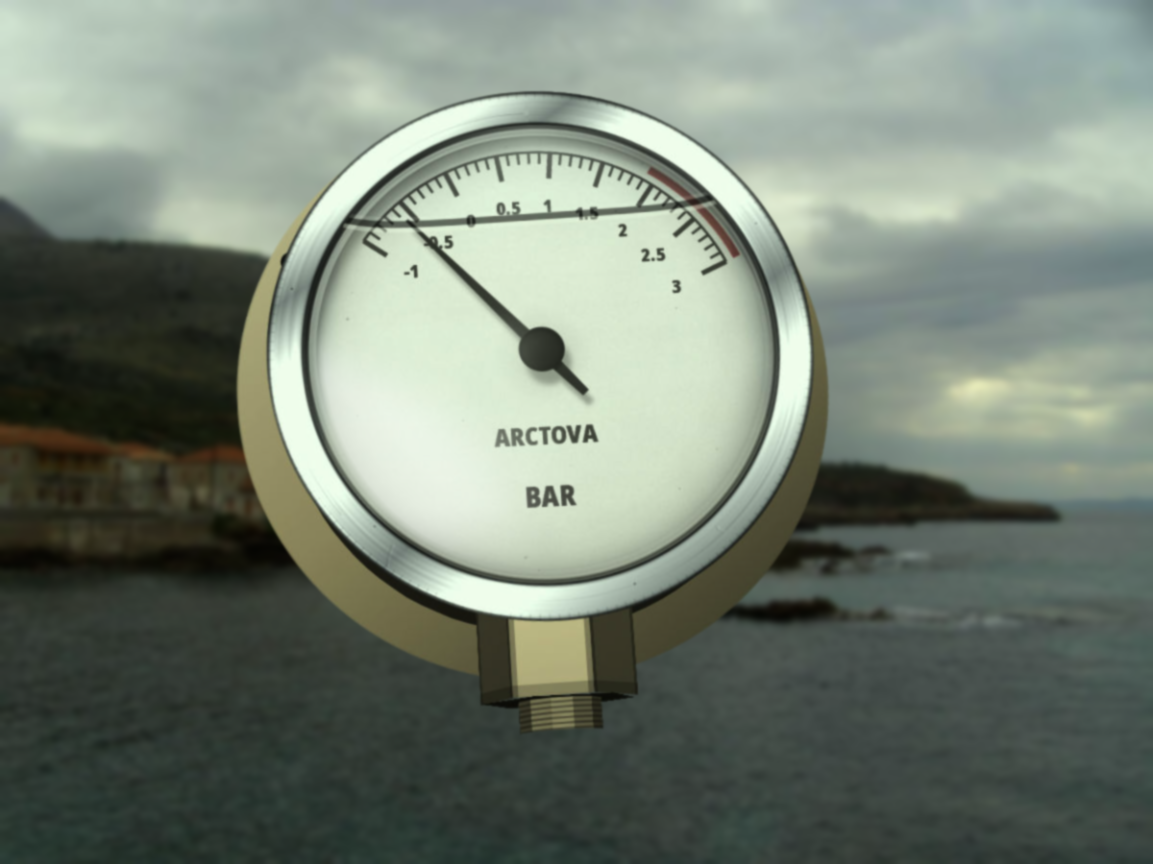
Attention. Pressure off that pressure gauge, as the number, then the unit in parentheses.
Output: -0.6 (bar)
